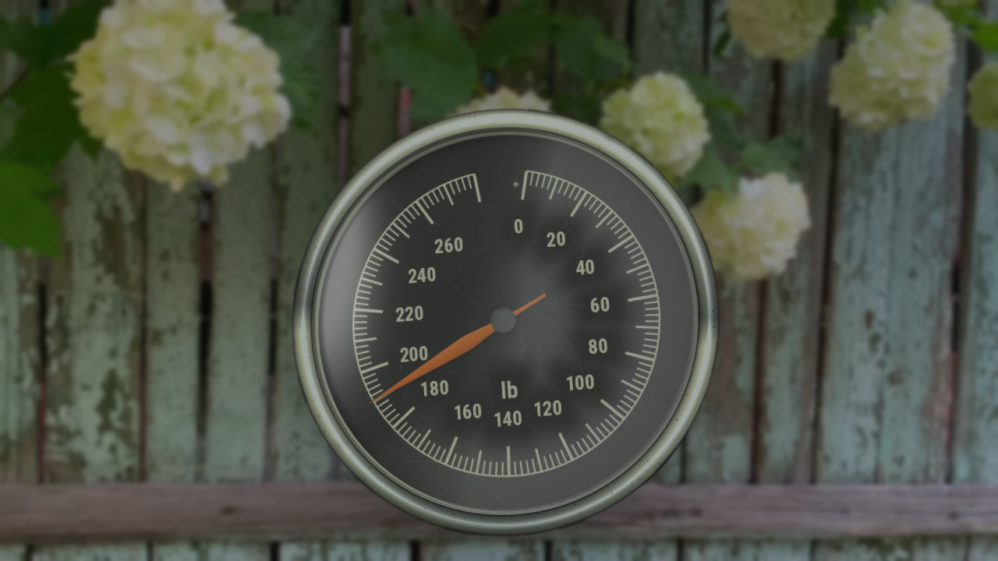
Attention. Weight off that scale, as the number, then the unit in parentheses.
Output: 190 (lb)
